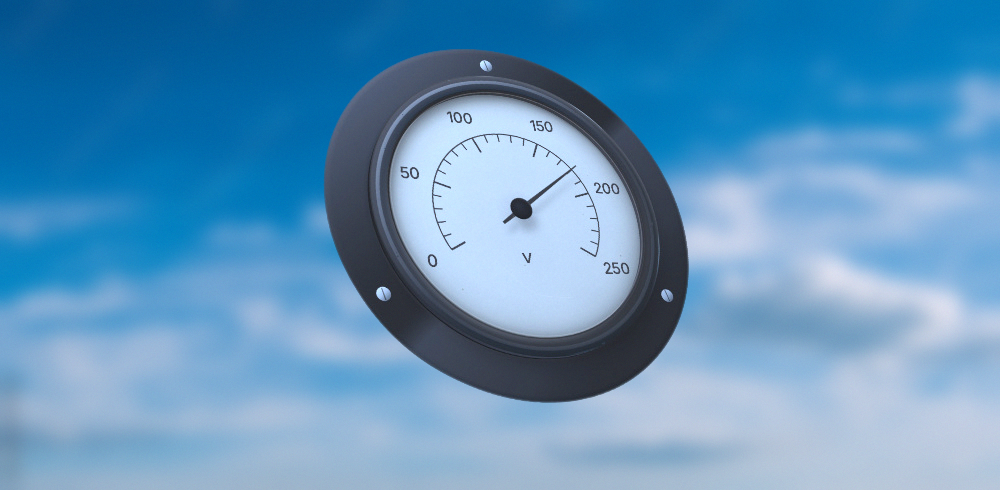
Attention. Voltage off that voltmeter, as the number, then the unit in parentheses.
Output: 180 (V)
